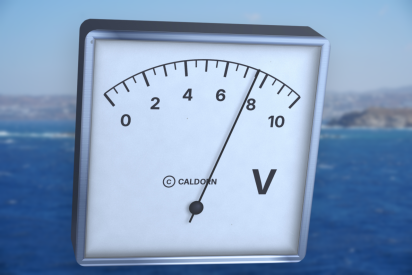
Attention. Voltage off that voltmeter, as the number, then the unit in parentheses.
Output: 7.5 (V)
